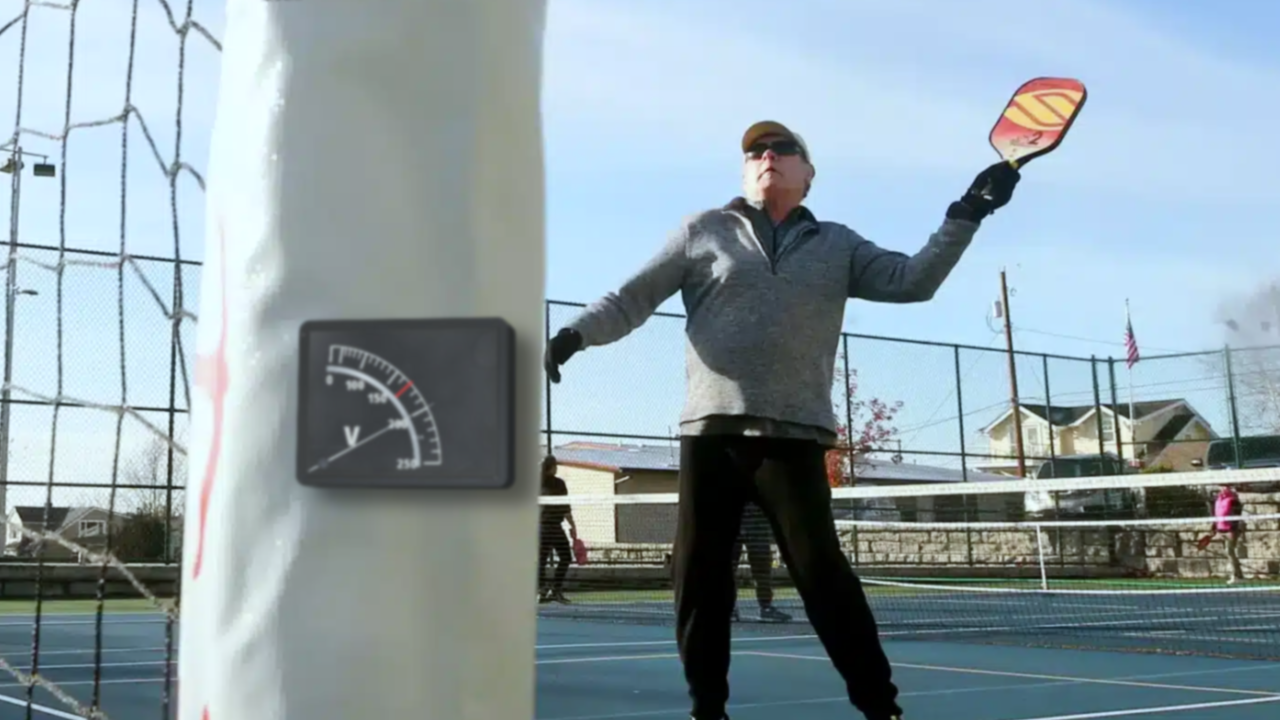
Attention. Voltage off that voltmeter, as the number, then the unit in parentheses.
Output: 200 (V)
